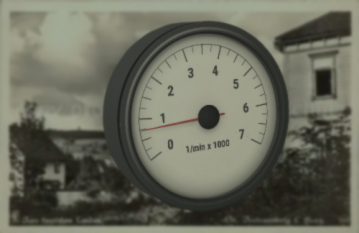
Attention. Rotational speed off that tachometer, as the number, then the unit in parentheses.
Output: 750 (rpm)
